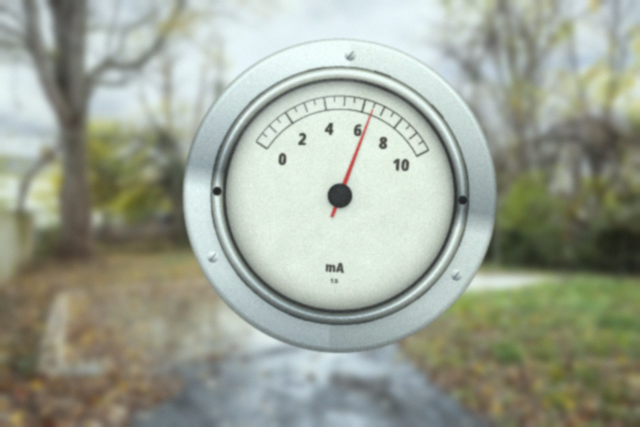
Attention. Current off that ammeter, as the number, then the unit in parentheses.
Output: 6.5 (mA)
